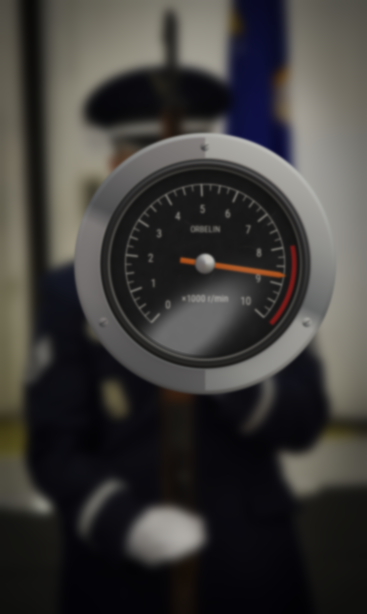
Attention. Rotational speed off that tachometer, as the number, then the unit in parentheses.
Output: 8750 (rpm)
